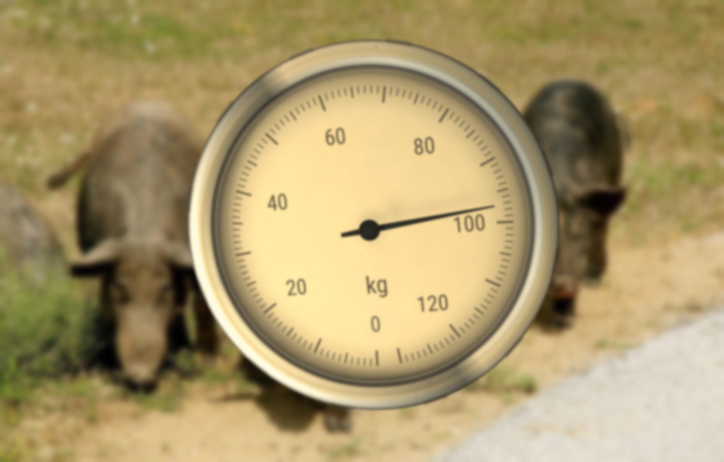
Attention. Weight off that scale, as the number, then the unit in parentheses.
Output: 97 (kg)
